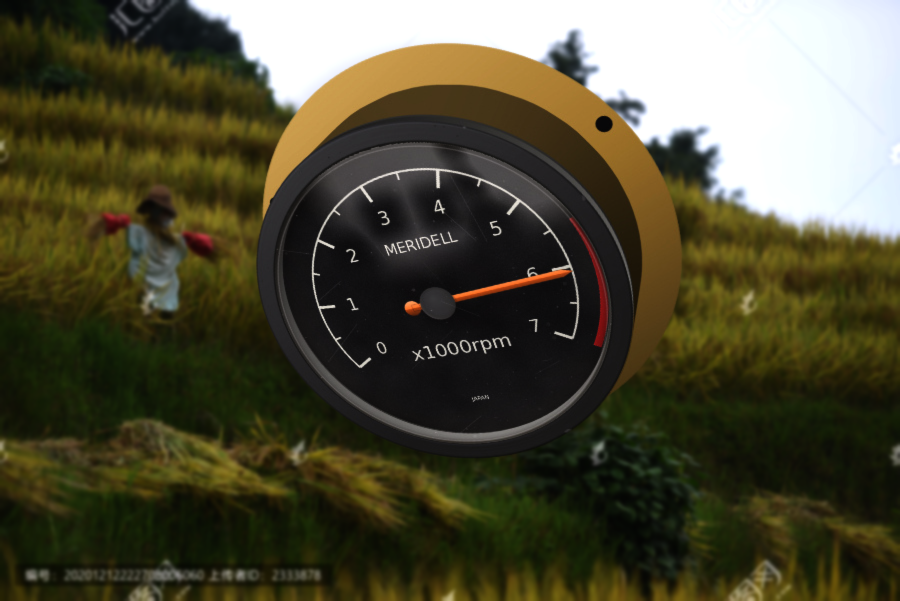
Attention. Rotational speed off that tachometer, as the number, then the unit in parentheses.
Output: 6000 (rpm)
